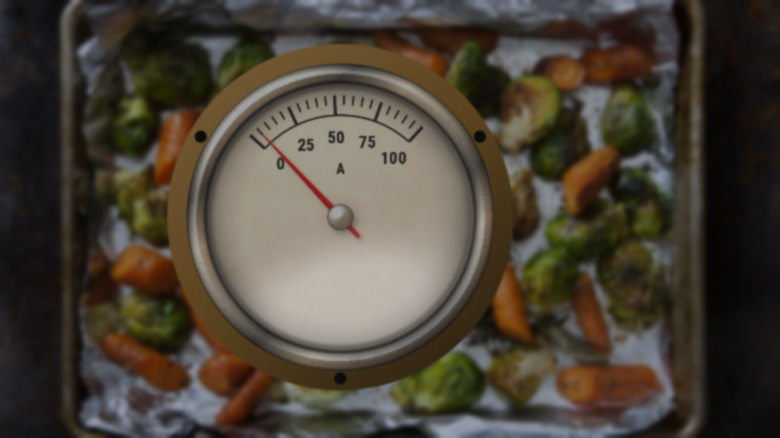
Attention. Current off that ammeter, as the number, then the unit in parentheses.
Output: 5 (A)
